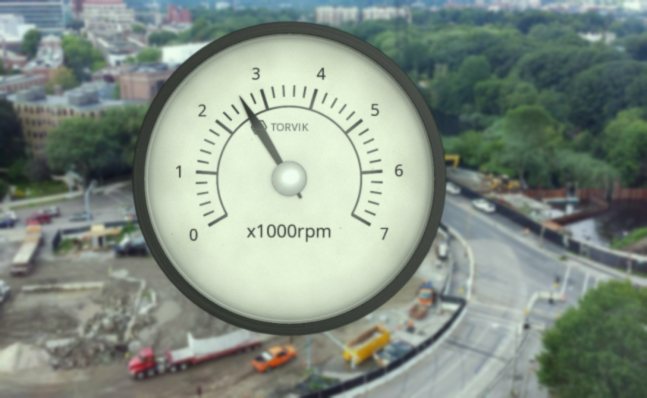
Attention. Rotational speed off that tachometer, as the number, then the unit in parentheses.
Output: 2600 (rpm)
